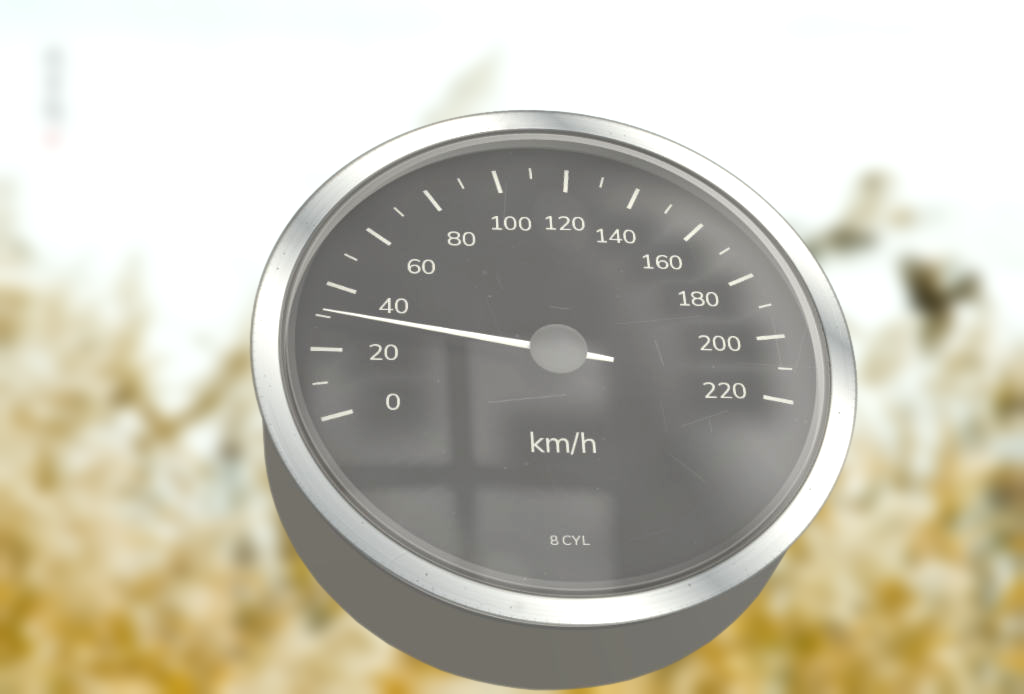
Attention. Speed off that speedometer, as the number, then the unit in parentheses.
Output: 30 (km/h)
